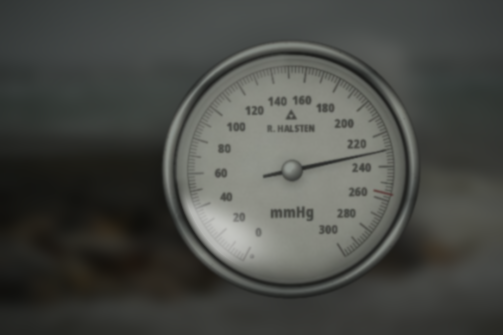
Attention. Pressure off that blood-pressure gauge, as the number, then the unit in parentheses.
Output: 230 (mmHg)
